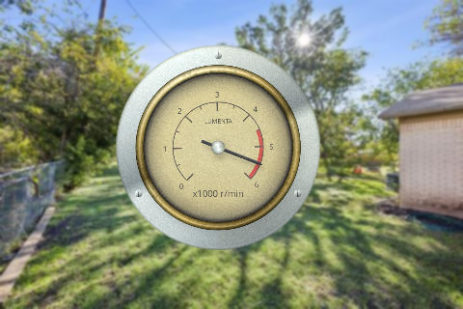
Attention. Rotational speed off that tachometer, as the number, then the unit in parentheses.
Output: 5500 (rpm)
